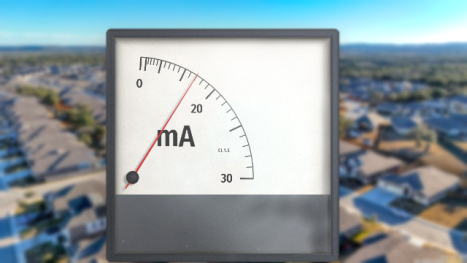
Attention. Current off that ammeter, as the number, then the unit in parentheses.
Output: 17 (mA)
